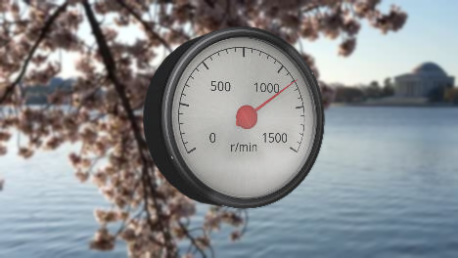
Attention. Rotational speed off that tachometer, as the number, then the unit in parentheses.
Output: 1100 (rpm)
